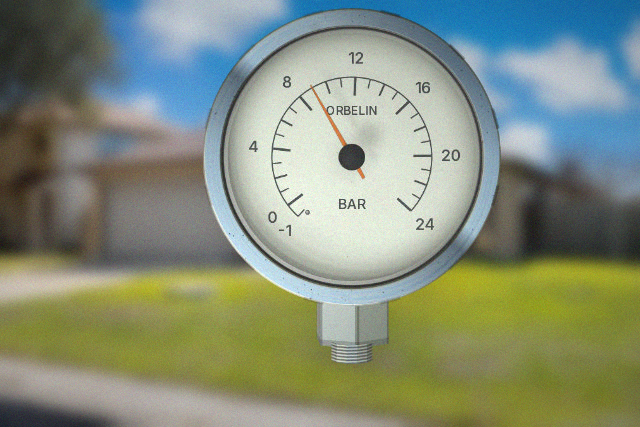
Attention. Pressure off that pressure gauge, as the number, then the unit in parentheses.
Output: 9 (bar)
